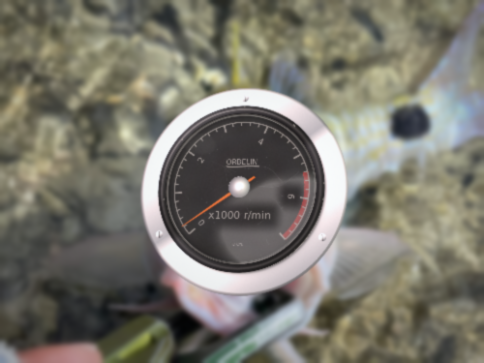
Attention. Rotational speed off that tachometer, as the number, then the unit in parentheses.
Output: 200 (rpm)
